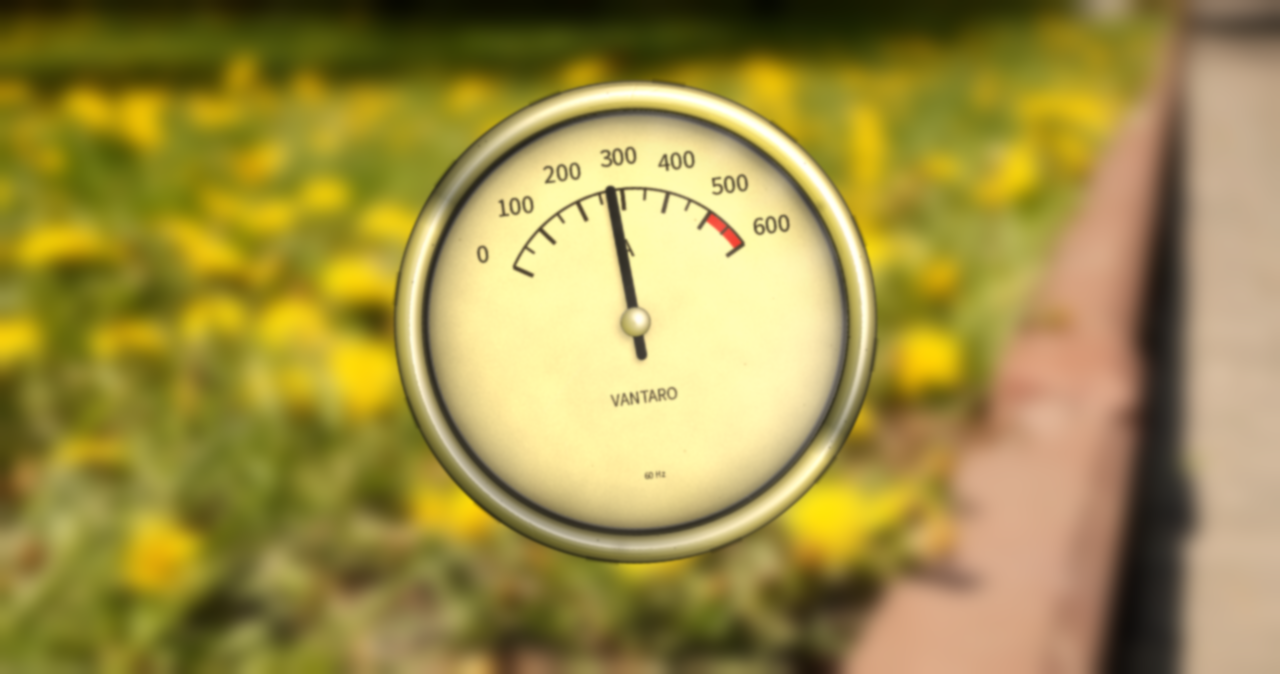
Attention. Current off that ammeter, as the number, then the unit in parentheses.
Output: 275 (A)
